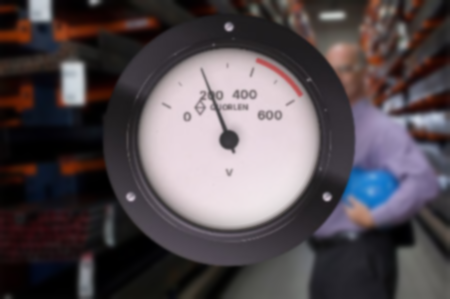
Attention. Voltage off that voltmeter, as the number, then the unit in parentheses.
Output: 200 (V)
